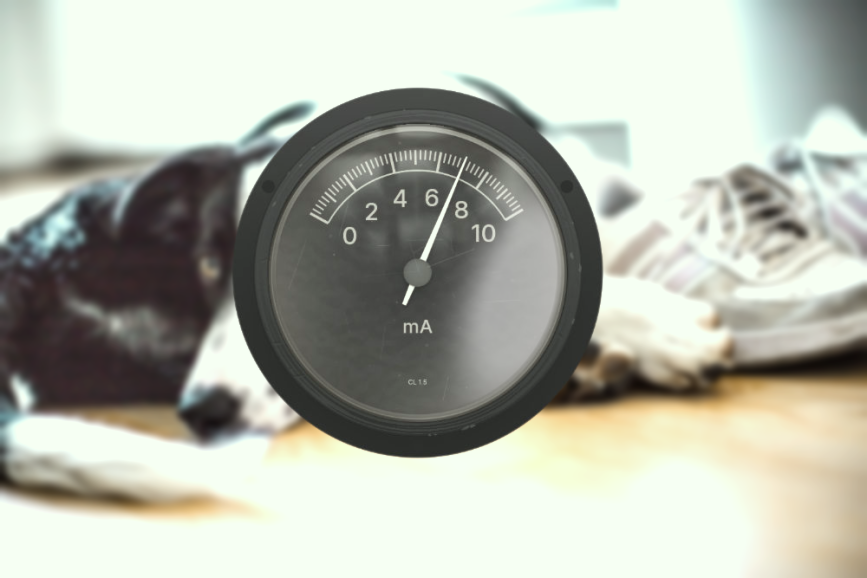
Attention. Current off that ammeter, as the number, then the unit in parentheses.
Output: 7 (mA)
